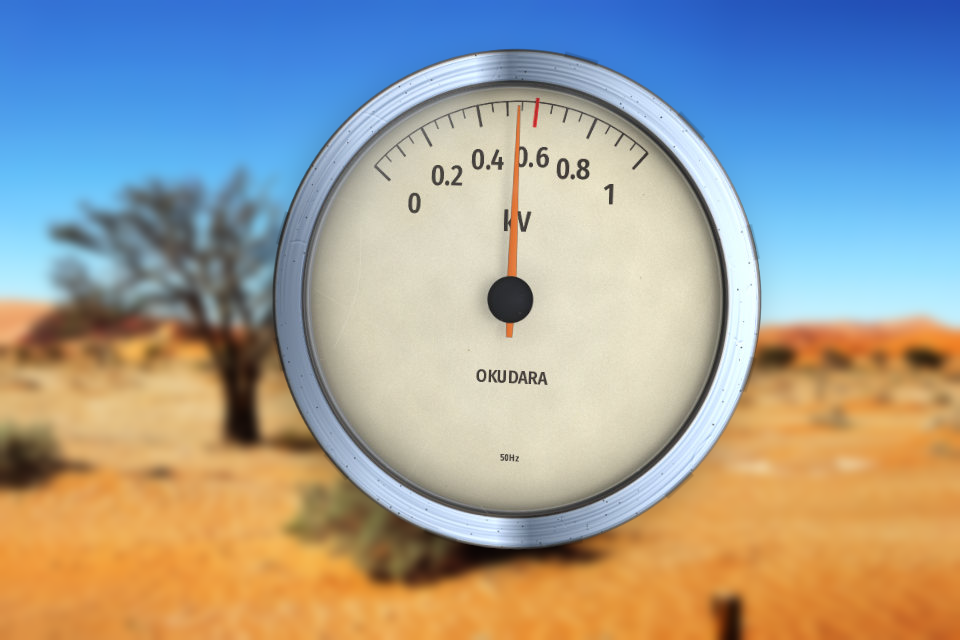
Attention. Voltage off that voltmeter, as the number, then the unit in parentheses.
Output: 0.55 (kV)
